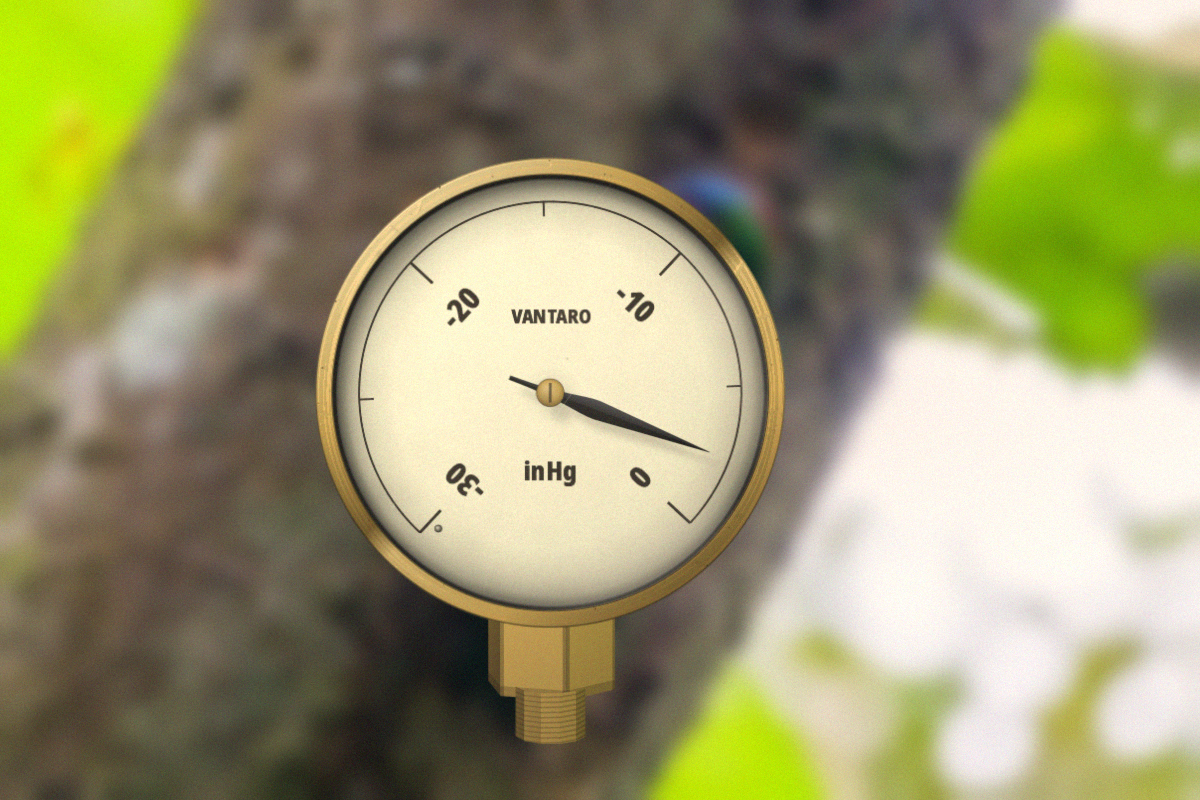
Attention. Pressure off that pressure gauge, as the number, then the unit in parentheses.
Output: -2.5 (inHg)
